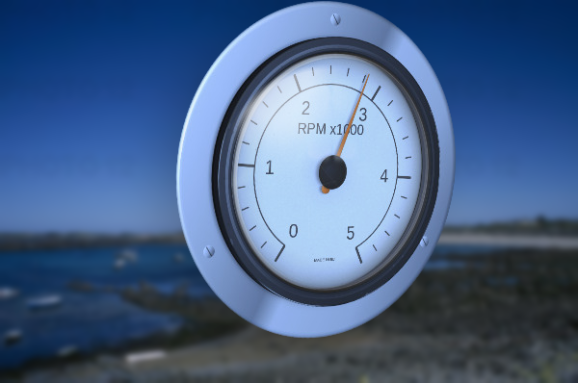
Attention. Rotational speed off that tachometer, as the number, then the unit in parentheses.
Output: 2800 (rpm)
